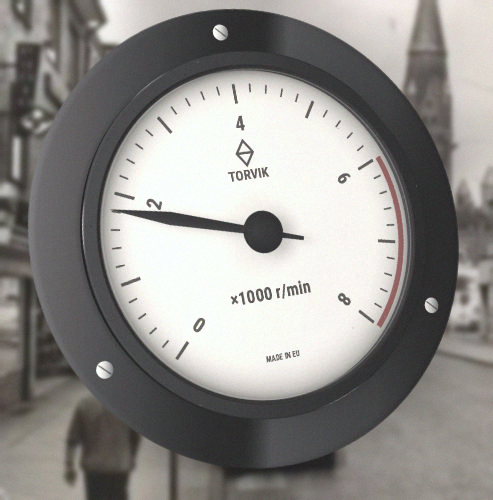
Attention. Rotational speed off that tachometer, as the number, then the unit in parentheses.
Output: 1800 (rpm)
